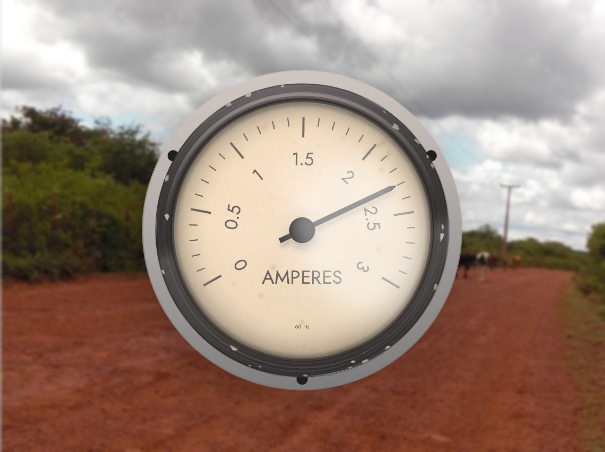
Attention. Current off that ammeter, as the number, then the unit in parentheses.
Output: 2.3 (A)
